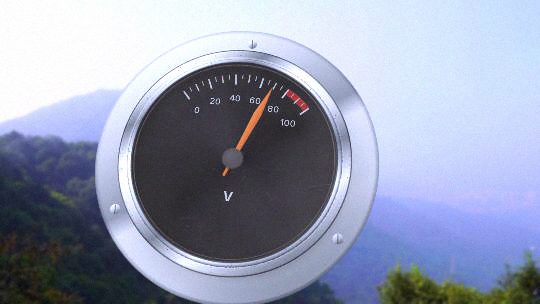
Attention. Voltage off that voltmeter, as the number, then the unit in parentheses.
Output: 70 (V)
